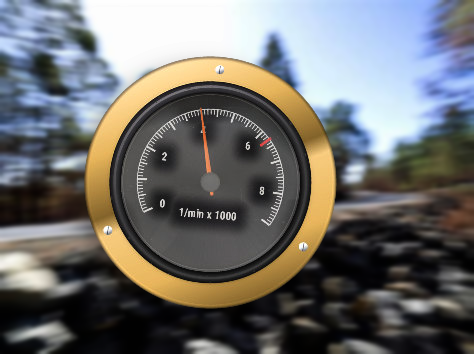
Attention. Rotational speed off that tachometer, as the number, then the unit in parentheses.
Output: 4000 (rpm)
